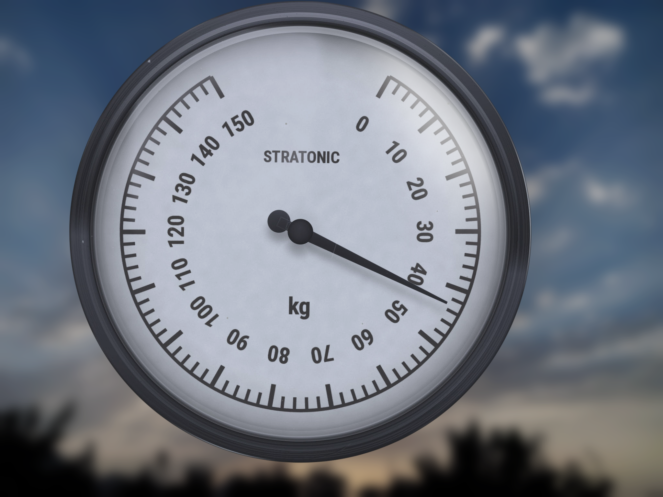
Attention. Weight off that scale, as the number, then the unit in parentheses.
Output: 43 (kg)
